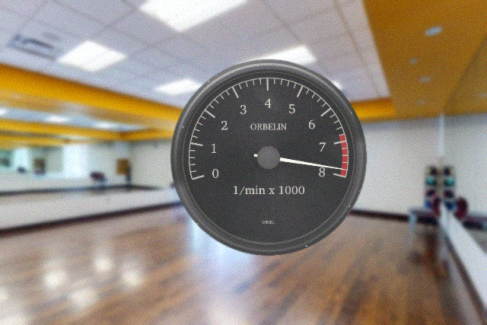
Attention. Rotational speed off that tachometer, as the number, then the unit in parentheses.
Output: 7800 (rpm)
